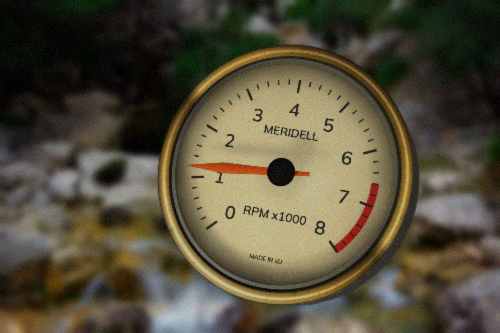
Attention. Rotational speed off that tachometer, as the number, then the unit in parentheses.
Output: 1200 (rpm)
